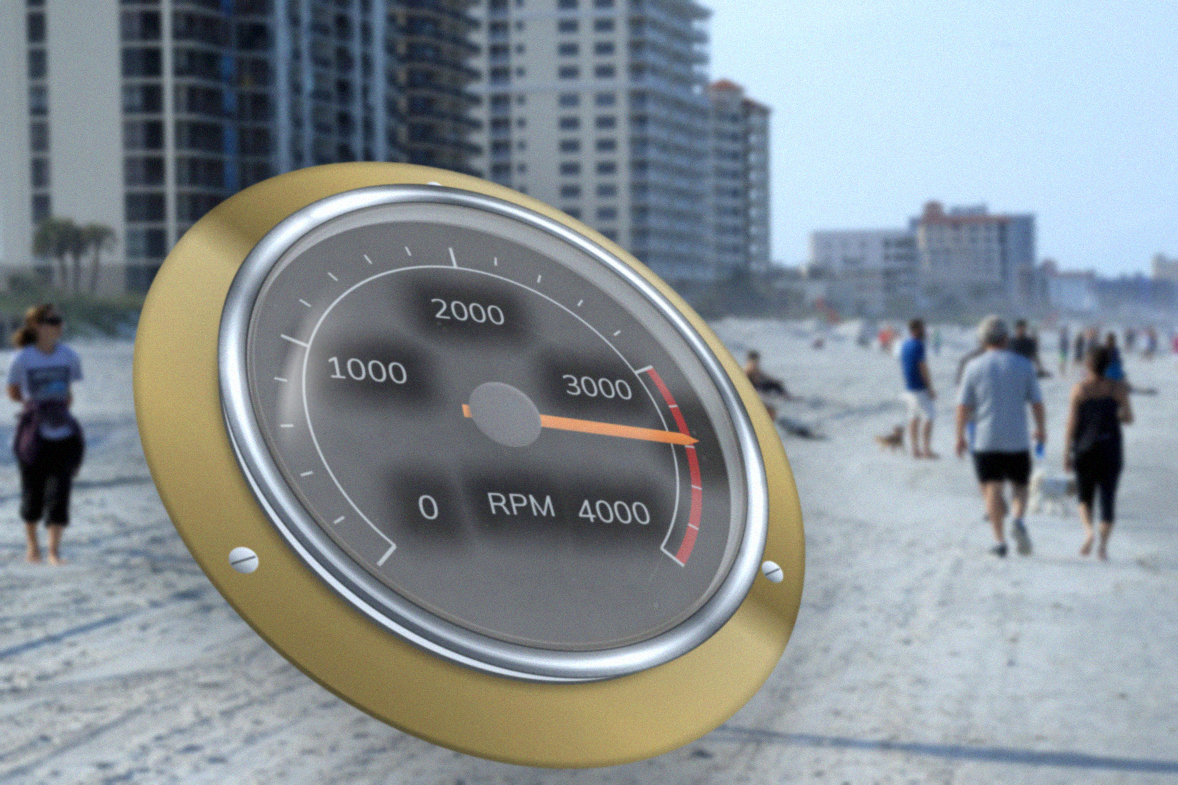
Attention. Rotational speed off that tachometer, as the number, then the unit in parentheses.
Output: 3400 (rpm)
